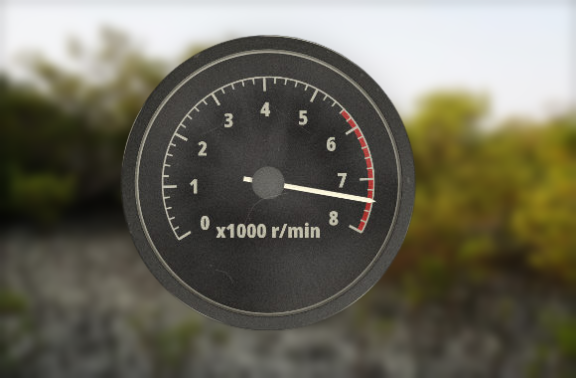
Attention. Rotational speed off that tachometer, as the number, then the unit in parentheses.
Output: 7400 (rpm)
